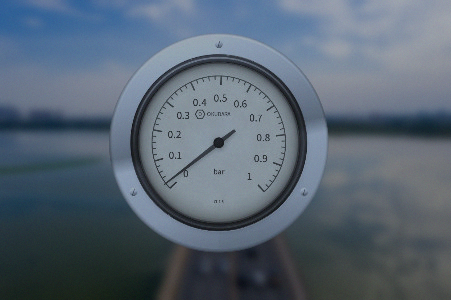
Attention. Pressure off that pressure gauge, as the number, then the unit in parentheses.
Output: 0.02 (bar)
